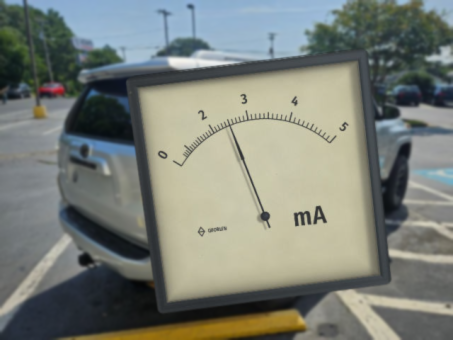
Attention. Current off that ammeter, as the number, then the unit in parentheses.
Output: 2.5 (mA)
